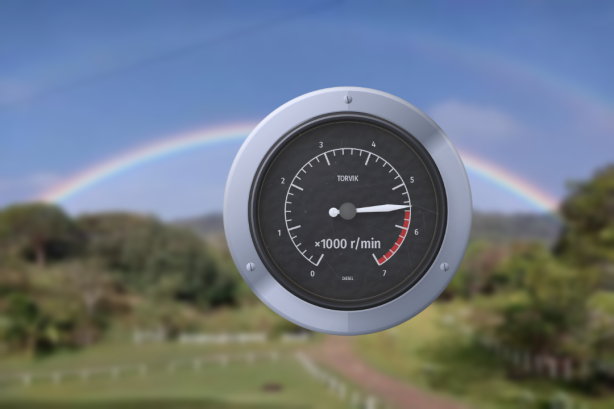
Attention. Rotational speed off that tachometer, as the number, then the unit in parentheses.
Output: 5500 (rpm)
